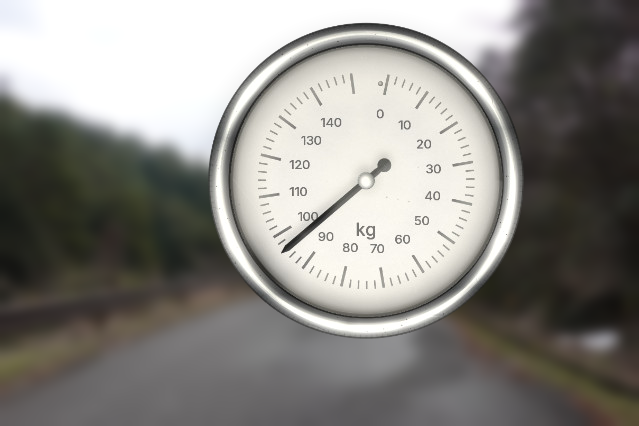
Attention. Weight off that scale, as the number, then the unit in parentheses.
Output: 96 (kg)
